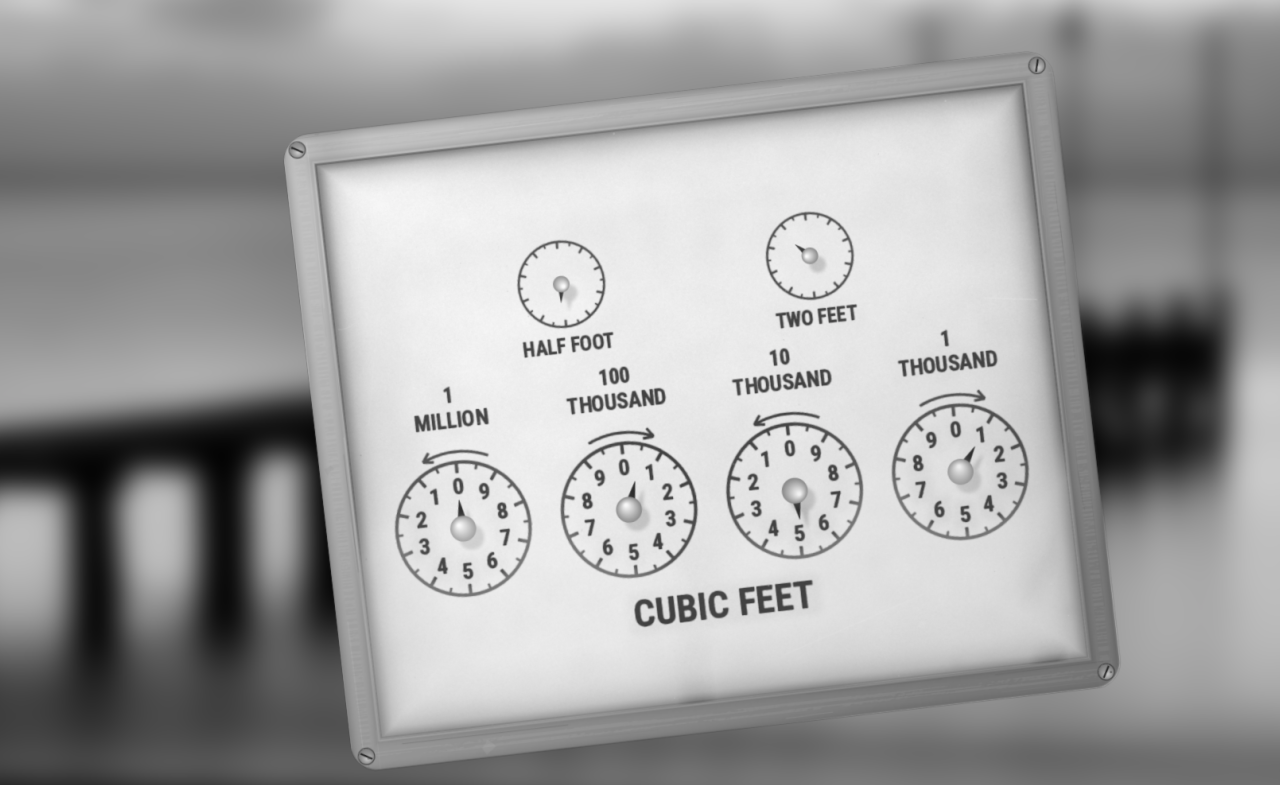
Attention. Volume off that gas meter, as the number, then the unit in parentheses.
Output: 5100 (ft³)
